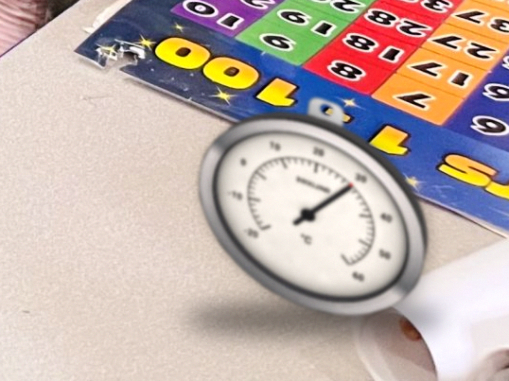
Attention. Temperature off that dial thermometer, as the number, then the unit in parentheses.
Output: 30 (°C)
